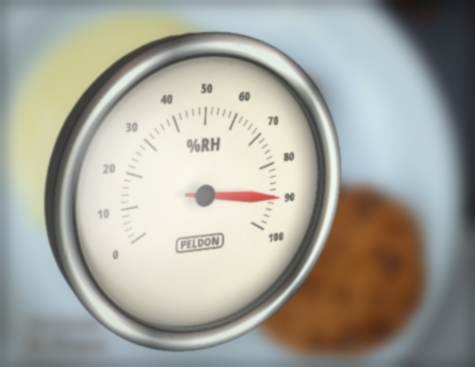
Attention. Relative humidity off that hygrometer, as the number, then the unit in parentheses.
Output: 90 (%)
